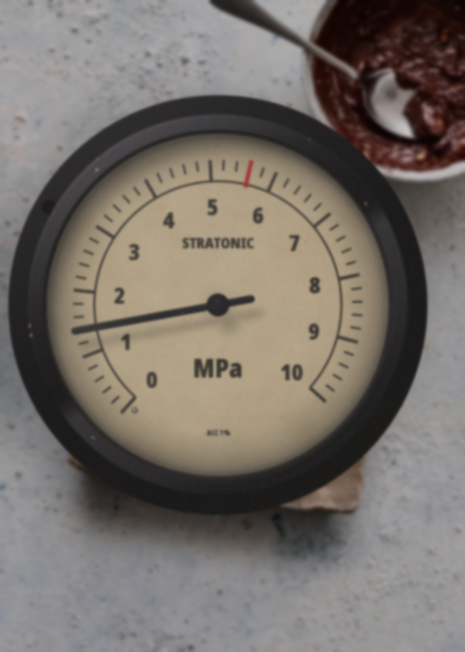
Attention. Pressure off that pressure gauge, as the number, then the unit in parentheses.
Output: 1.4 (MPa)
